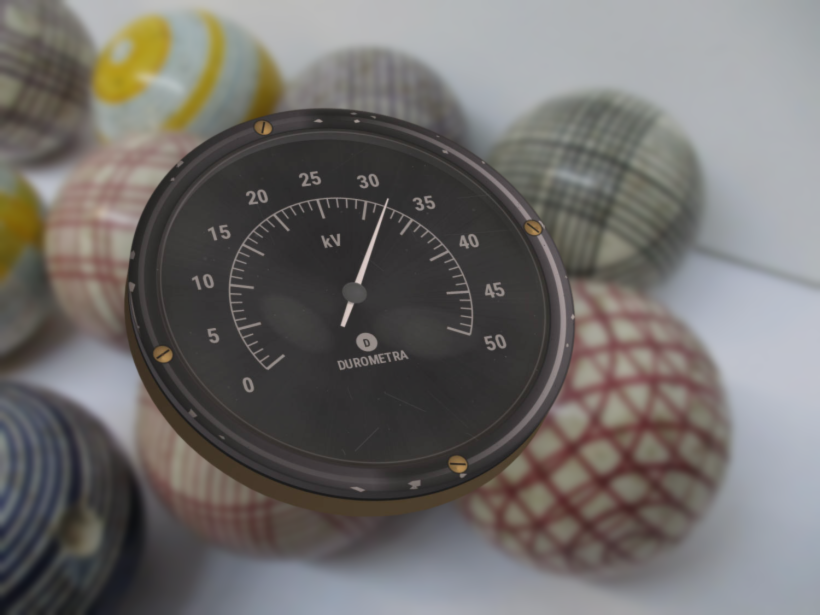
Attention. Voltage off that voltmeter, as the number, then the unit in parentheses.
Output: 32 (kV)
